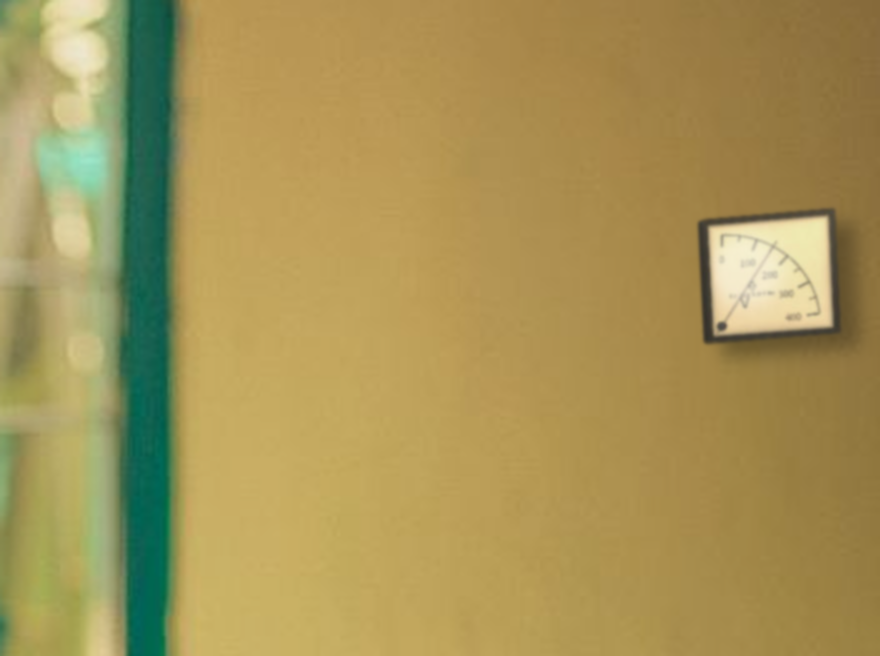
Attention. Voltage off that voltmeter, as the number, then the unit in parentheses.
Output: 150 (V)
